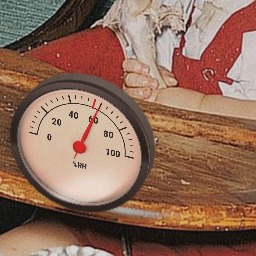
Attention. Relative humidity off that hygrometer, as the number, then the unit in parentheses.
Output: 60 (%)
